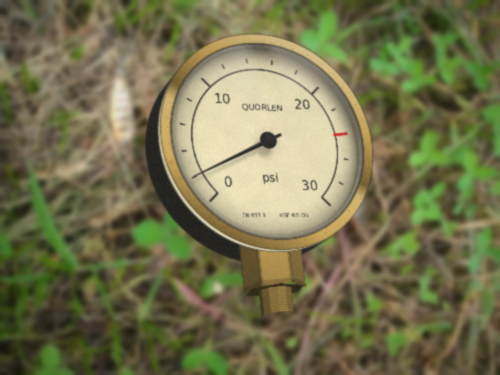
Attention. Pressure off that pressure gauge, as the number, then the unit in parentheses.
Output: 2 (psi)
